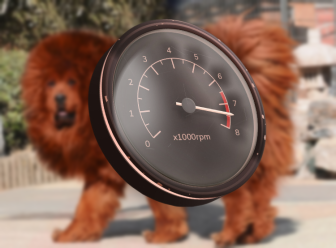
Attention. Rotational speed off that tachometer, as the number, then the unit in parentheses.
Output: 7500 (rpm)
